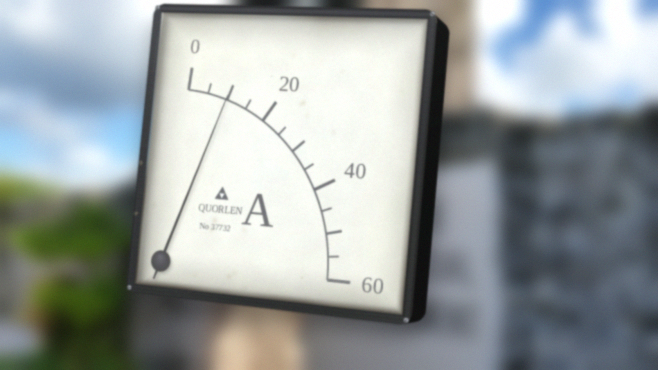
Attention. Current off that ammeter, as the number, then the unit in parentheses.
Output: 10 (A)
